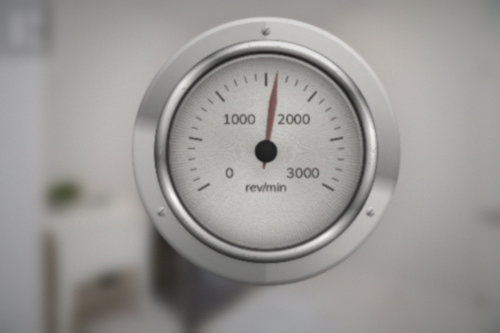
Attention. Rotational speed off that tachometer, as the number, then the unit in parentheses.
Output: 1600 (rpm)
